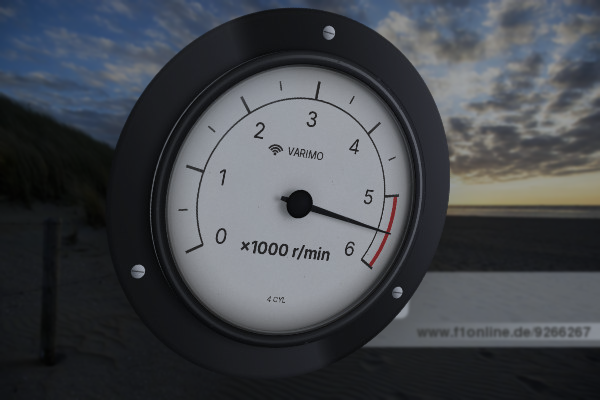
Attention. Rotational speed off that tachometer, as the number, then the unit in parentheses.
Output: 5500 (rpm)
